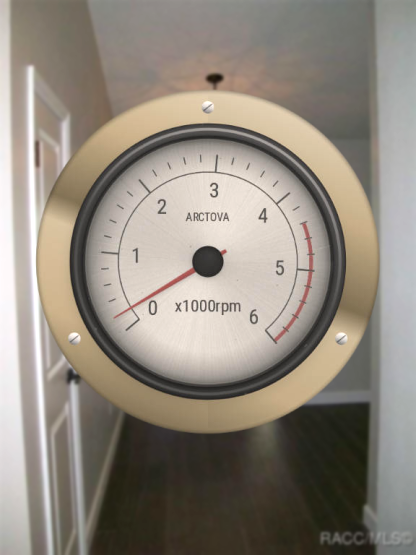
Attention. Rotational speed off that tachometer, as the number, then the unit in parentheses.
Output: 200 (rpm)
